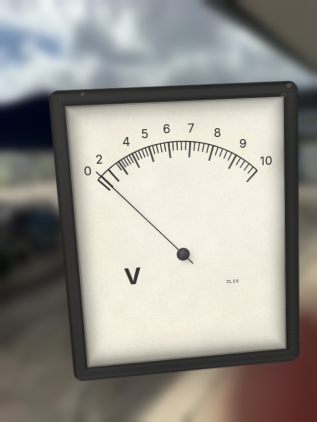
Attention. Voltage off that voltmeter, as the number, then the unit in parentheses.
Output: 1 (V)
